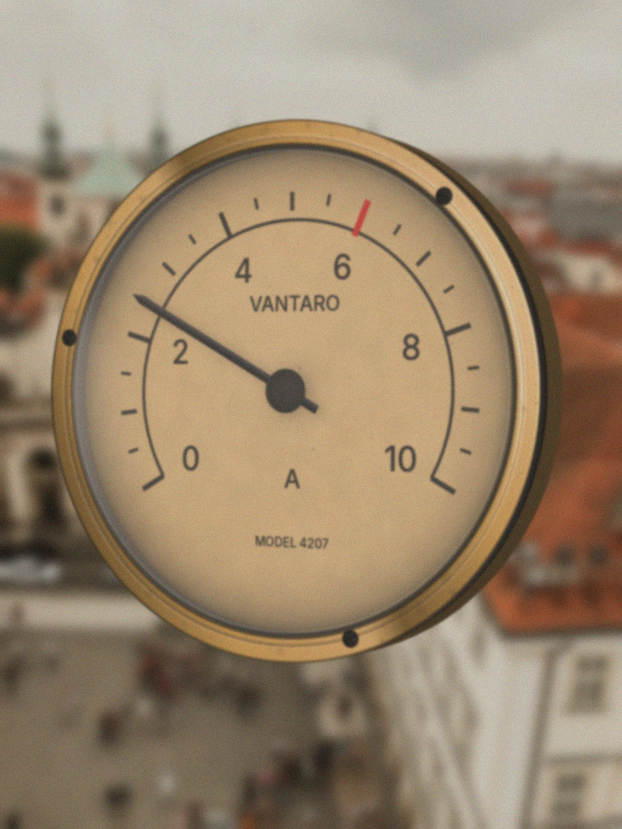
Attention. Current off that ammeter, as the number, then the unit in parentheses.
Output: 2.5 (A)
